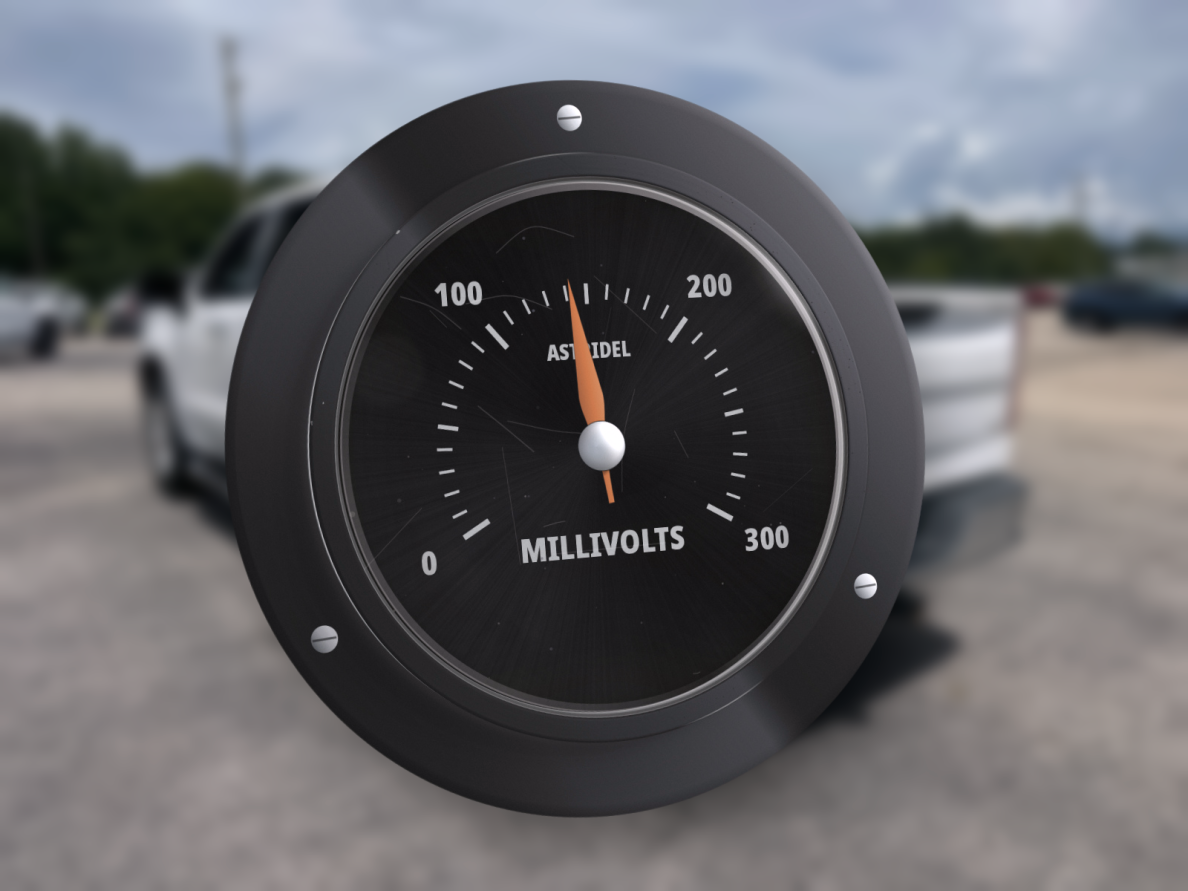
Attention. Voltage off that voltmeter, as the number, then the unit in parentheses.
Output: 140 (mV)
